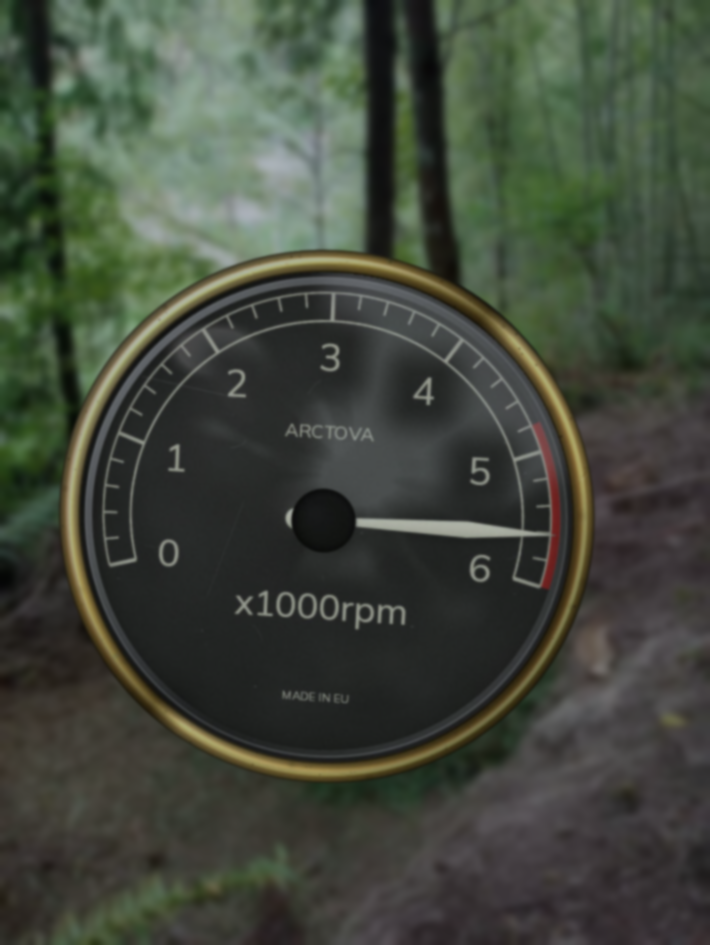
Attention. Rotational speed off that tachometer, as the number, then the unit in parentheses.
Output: 5600 (rpm)
